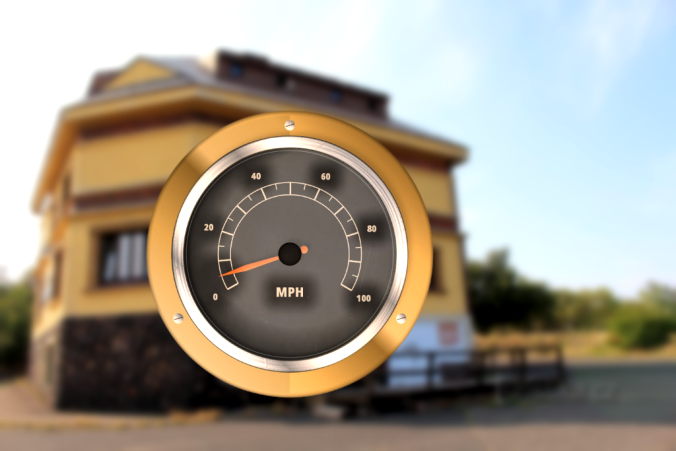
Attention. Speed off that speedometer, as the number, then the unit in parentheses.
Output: 5 (mph)
